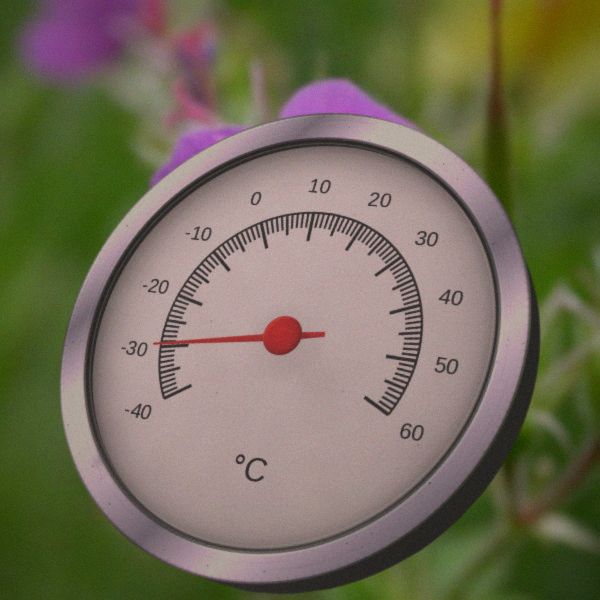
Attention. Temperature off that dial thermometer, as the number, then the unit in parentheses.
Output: -30 (°C)
